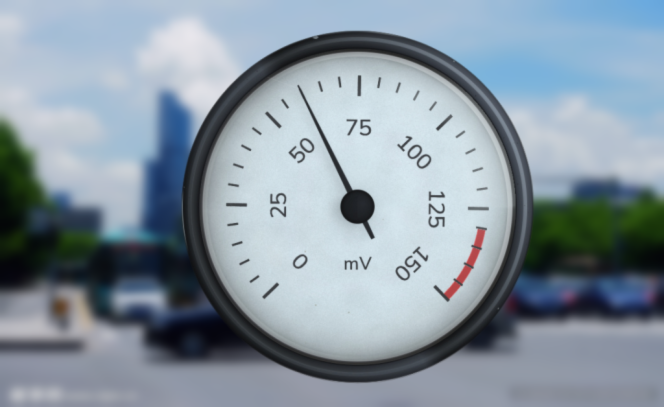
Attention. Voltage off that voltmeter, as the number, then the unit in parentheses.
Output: 60 (mV)
